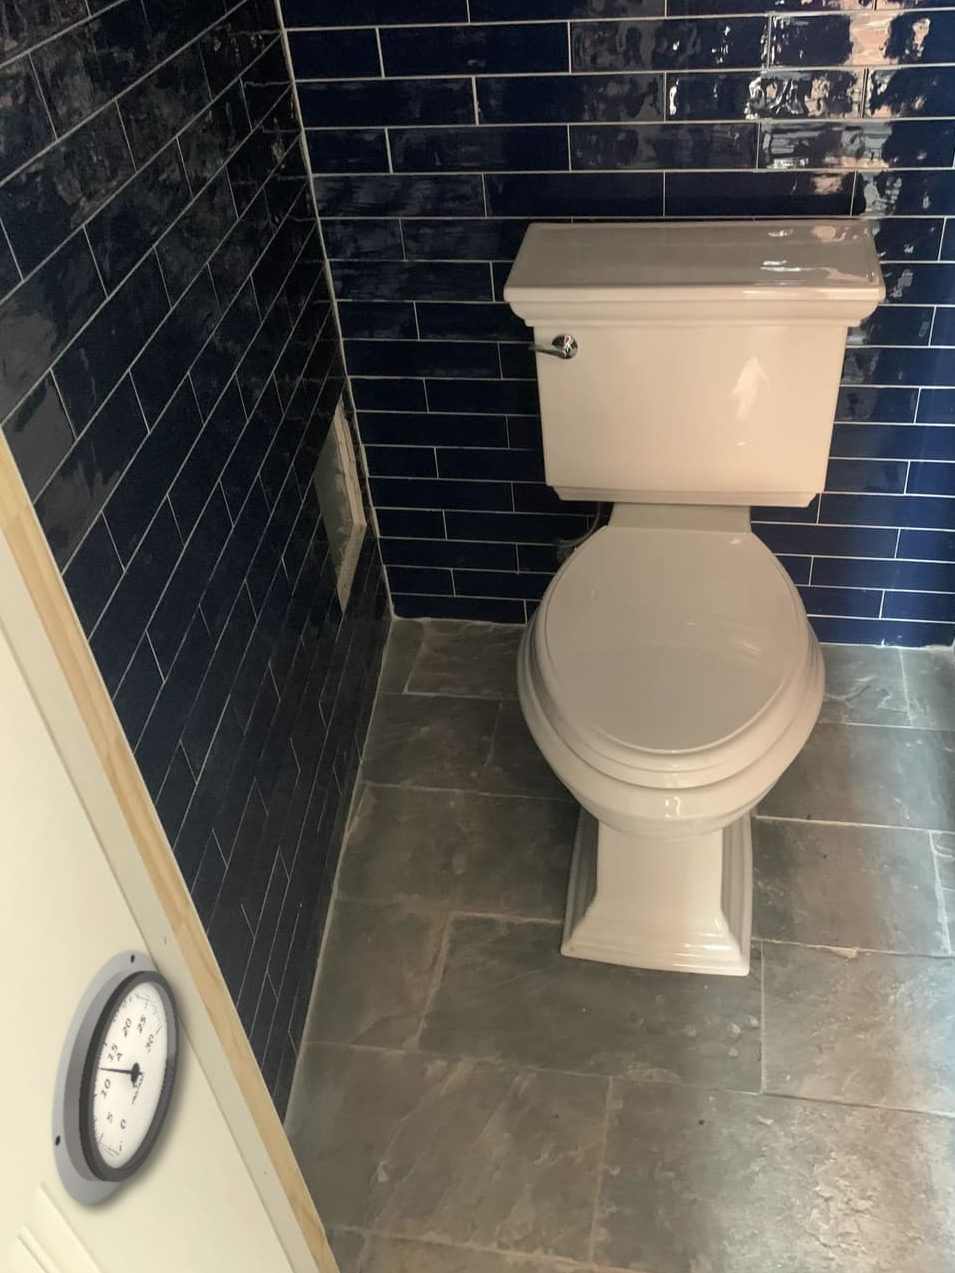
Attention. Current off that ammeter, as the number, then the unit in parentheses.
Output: 12.5 (A)
